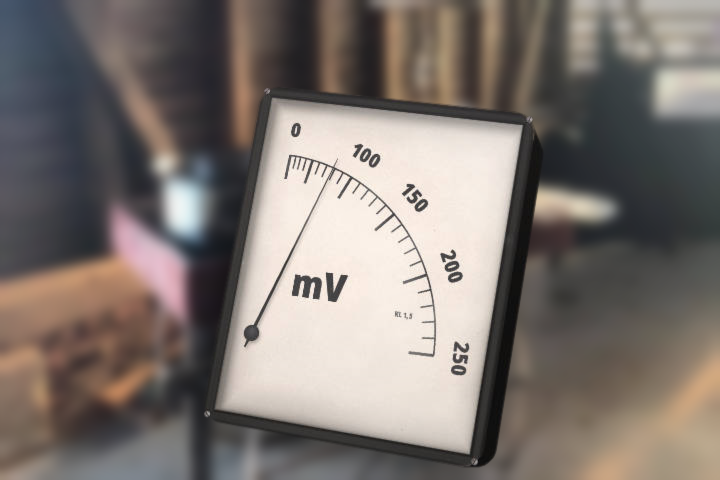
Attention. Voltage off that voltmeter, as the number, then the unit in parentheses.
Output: 80 (mV)
